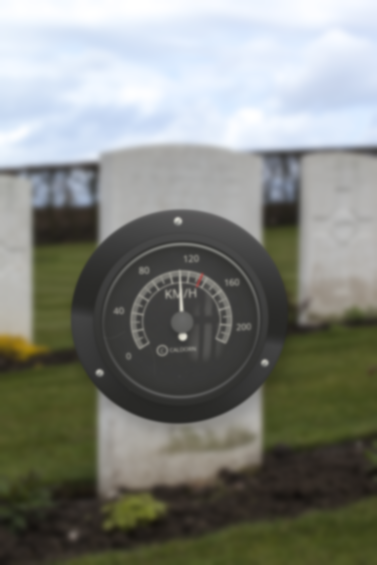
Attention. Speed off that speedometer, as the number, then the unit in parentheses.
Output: 110 (km/h)
